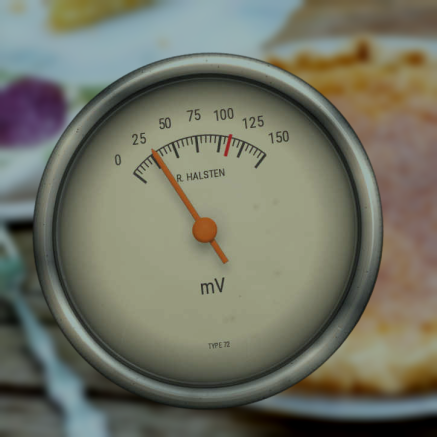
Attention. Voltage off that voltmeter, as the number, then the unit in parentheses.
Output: 30 (mV)
